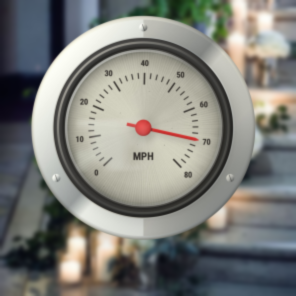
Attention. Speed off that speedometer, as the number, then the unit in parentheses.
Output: 70 (mph)
